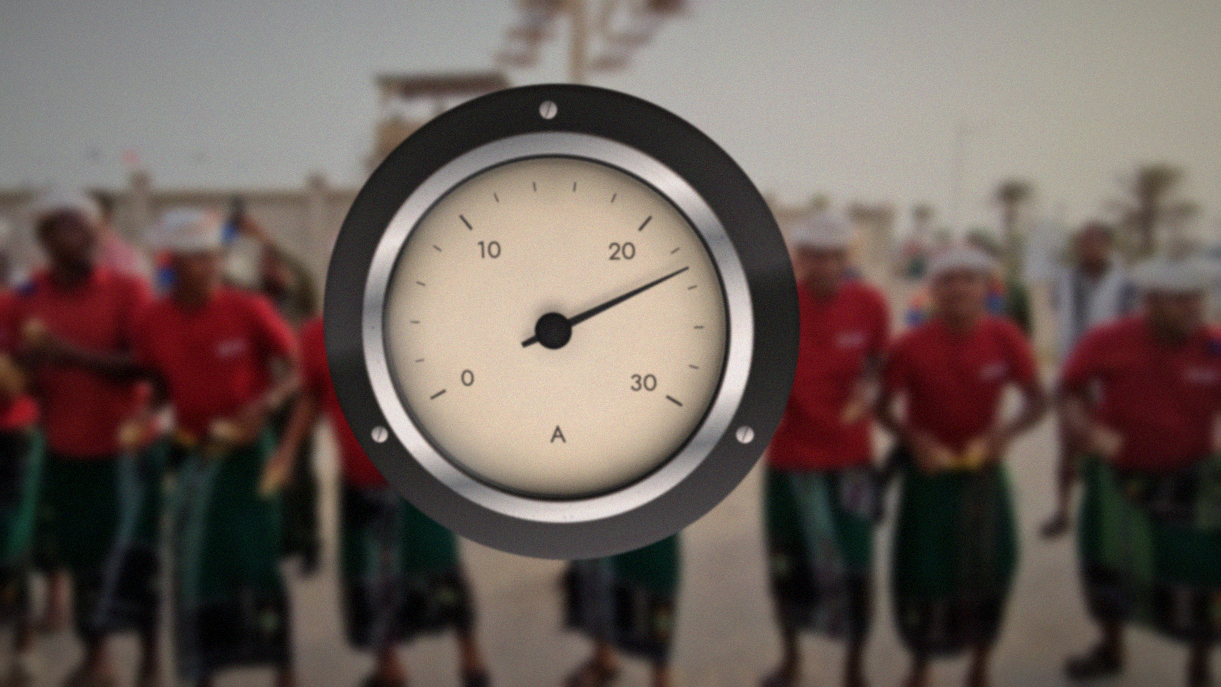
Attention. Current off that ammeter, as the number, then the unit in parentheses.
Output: 23 (A)
